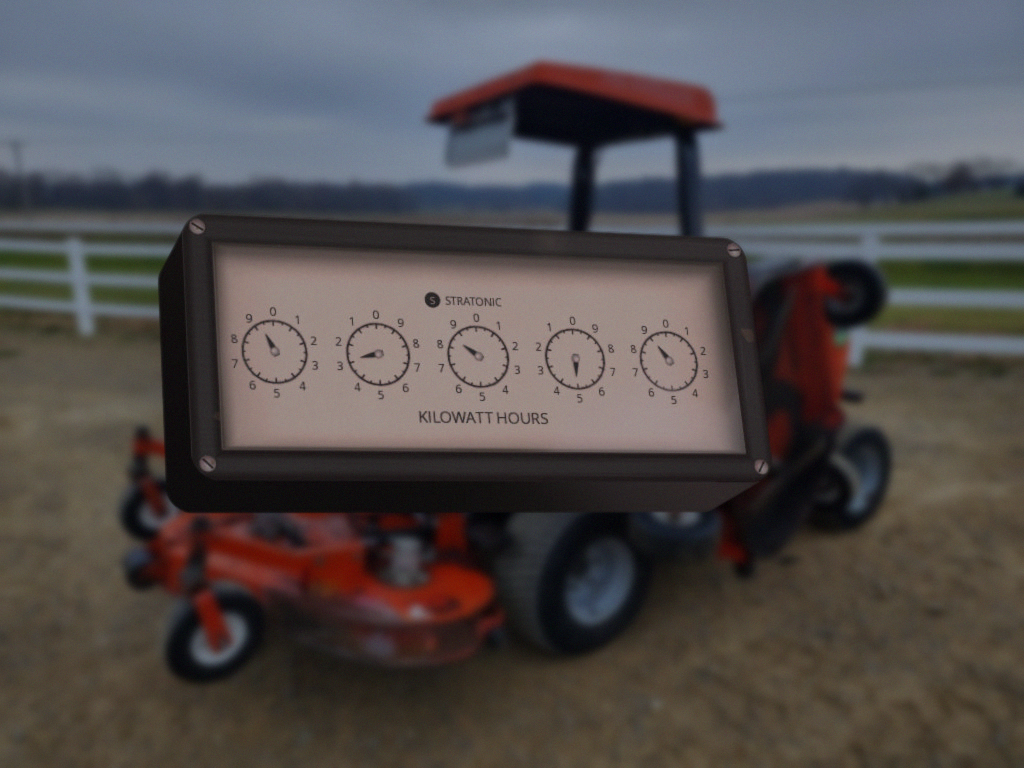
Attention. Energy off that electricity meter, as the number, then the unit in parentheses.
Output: 92849 (kWh)
